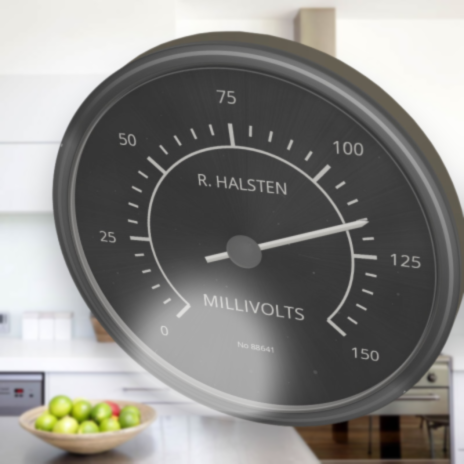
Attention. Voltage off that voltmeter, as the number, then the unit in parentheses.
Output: 115 (mV)
